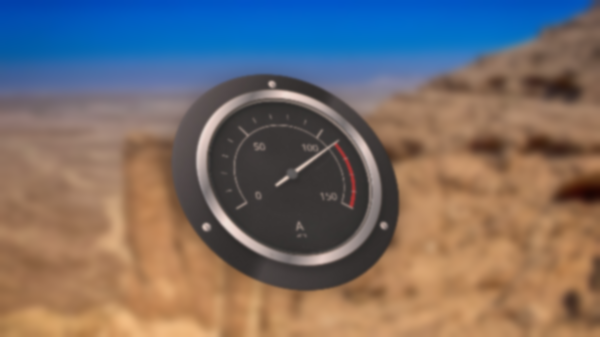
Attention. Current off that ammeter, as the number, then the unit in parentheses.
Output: 110 (A)
